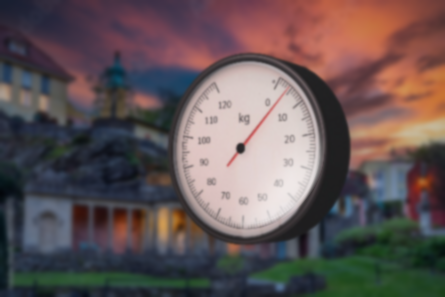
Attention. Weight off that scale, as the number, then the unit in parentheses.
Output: 5 (kg)
